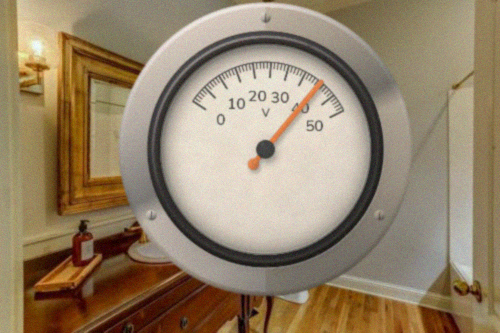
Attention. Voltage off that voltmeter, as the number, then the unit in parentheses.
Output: 40 (V)
